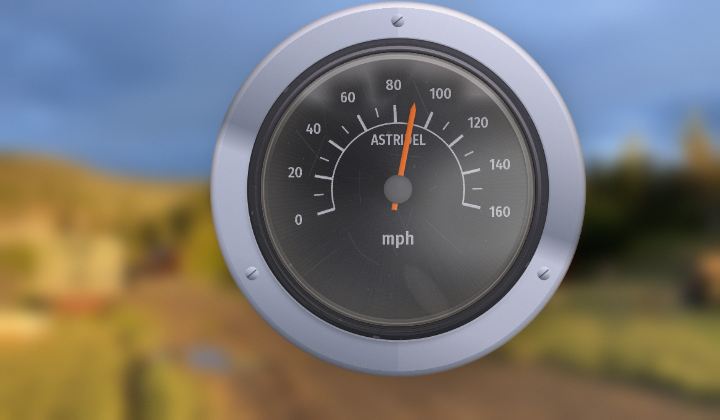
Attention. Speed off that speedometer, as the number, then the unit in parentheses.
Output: 90 (mph)
